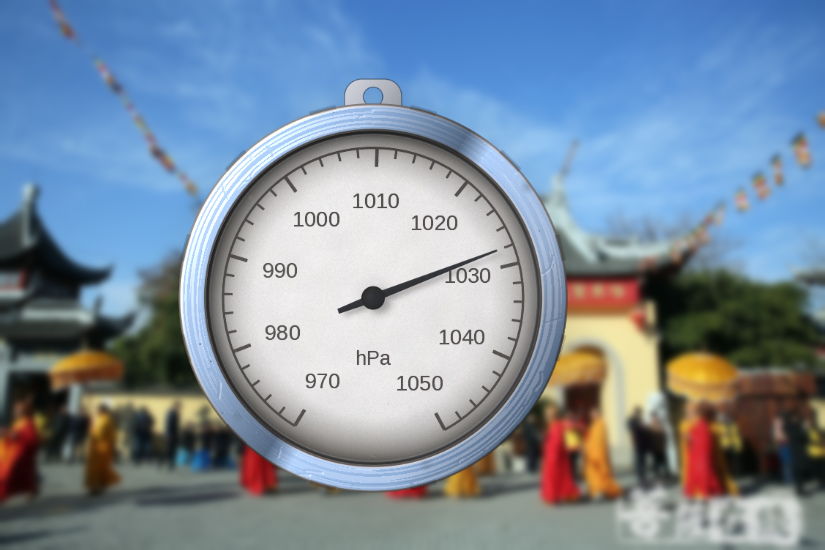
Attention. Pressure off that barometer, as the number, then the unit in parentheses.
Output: 1028 (hPa)
